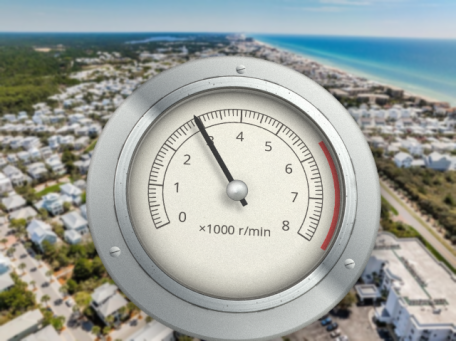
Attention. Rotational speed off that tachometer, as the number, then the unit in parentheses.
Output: 2900 (rpm)
